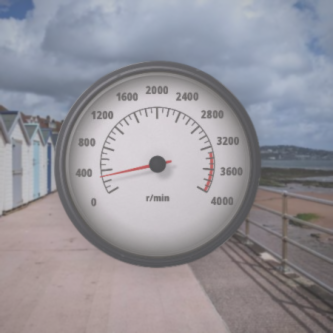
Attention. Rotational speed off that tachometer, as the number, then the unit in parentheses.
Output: 300 (rpm)
